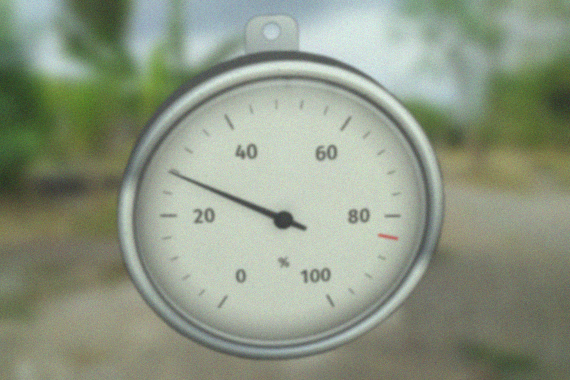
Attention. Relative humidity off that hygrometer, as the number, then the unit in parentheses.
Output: 28 (%)
